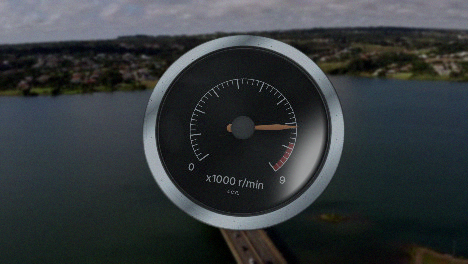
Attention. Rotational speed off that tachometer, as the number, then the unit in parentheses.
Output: 7200 (rpm)
